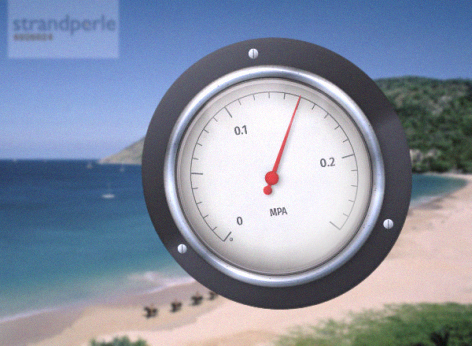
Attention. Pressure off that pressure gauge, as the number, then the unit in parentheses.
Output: 0.15 (MPa)
